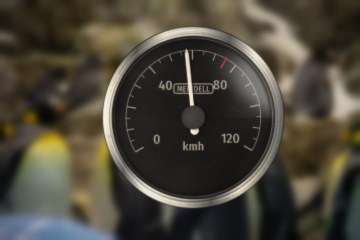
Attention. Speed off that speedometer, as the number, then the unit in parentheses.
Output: 57.5 (km/h)
